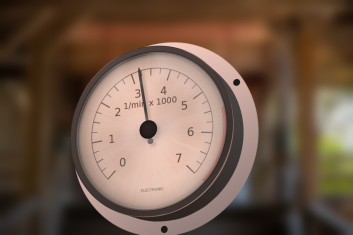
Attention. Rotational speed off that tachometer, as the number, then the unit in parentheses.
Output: 3250 (rpm)
